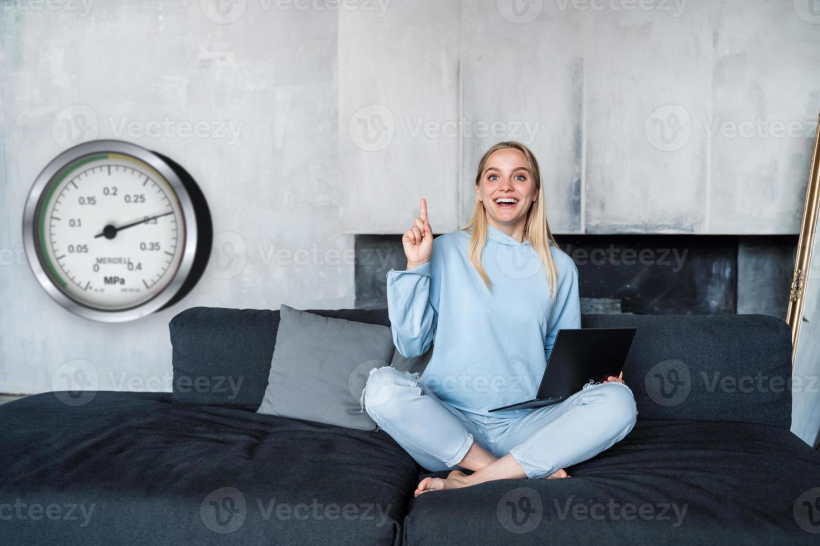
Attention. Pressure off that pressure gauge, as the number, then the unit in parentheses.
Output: 0.3 (MPa)
